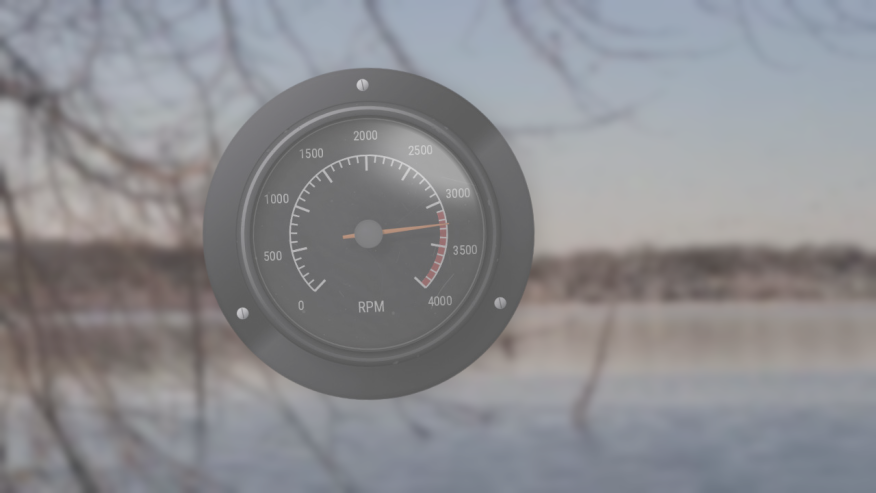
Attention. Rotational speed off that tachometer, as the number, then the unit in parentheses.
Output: 3250 (rpm)
